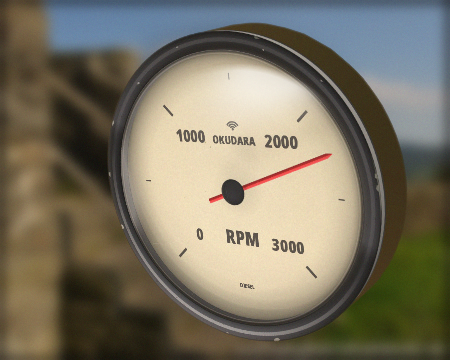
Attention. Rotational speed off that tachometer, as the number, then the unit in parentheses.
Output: 2250 (rpm)
